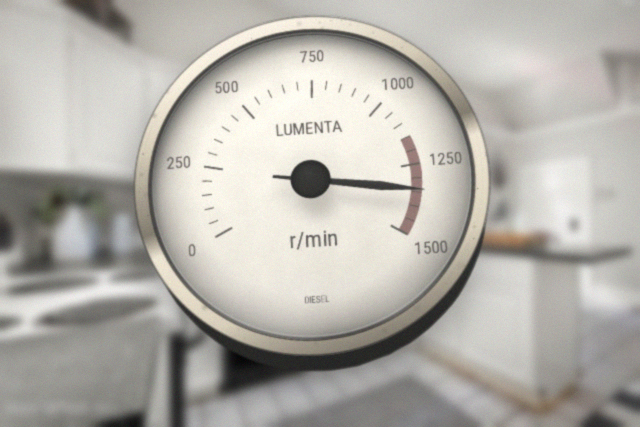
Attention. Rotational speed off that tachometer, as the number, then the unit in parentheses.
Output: 1350 (rpm)
